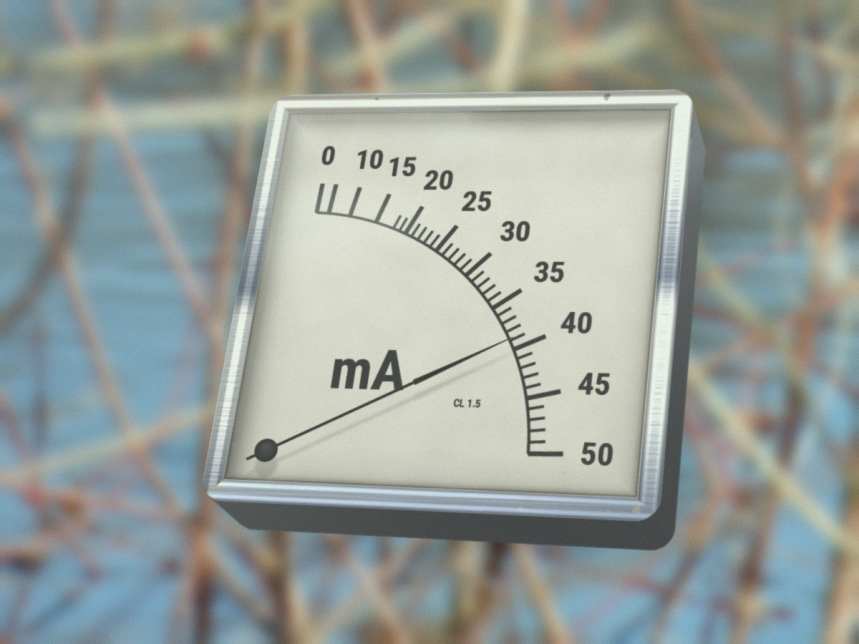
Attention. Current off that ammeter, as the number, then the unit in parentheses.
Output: 39 (mA)
